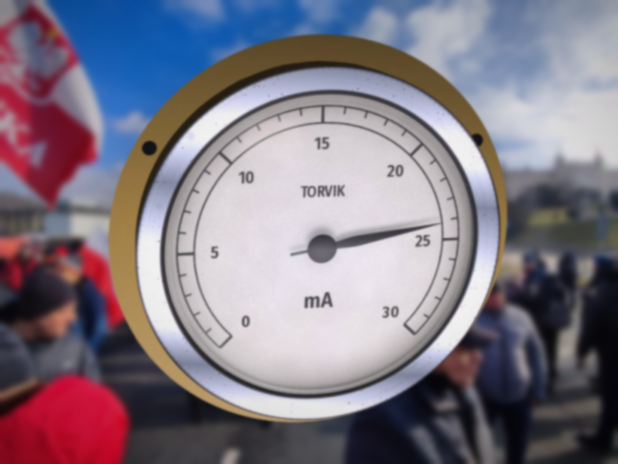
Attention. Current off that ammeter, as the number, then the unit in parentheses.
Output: 24 (mA)
